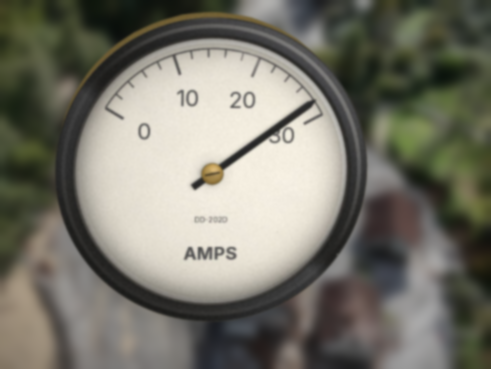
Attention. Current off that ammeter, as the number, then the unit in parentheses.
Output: 28 (A)
